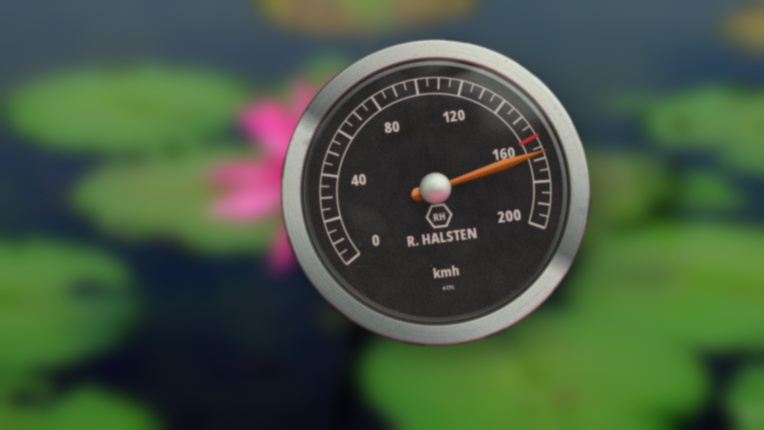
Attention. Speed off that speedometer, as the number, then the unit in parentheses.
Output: 167.5 (km/h)
